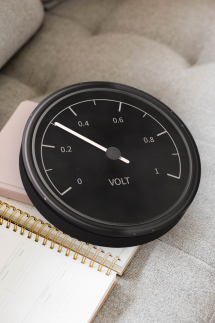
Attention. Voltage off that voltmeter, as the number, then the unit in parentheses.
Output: 0.3 (V)
